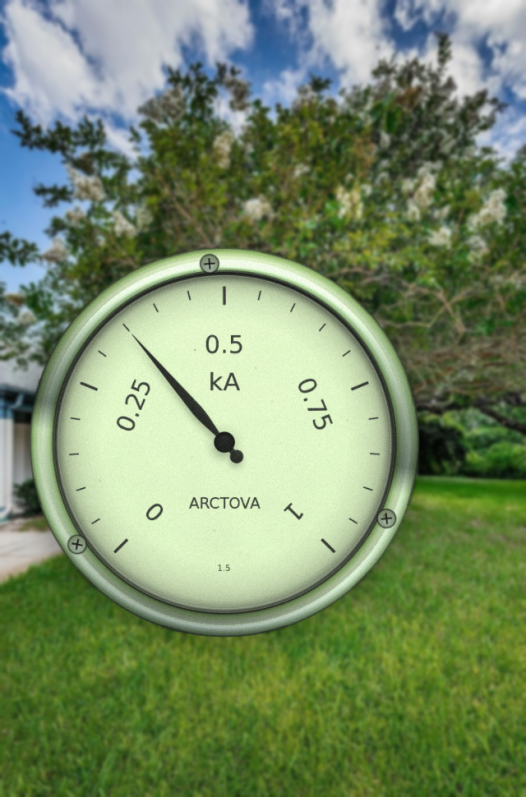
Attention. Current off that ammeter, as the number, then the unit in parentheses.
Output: 0.35 (kA)
